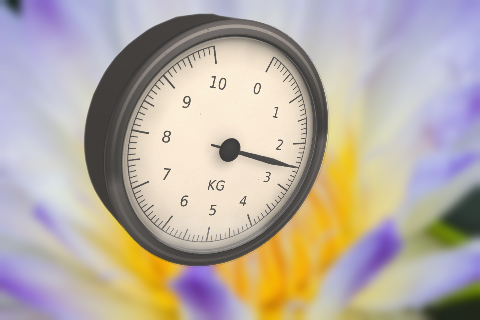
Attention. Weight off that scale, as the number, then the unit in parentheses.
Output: 2.5 (kg)
